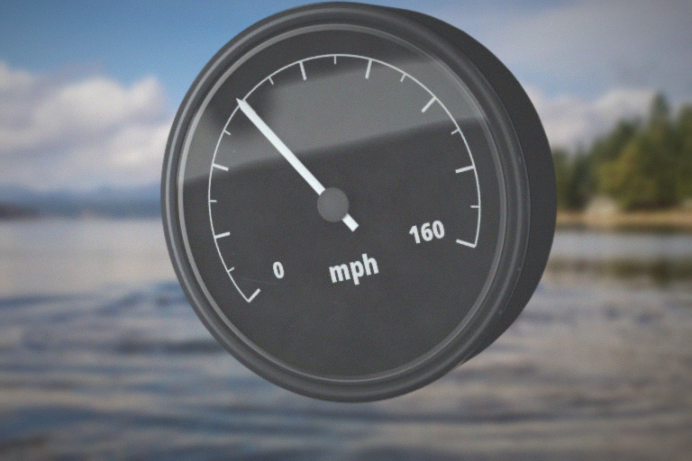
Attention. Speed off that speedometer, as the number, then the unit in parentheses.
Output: 60 (mph)
